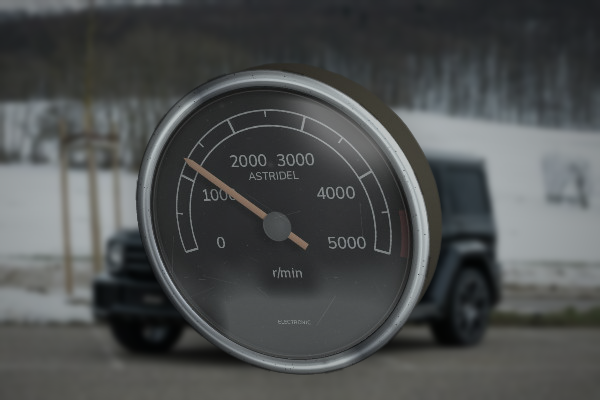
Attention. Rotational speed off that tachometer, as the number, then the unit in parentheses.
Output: 1250 (rpm)
